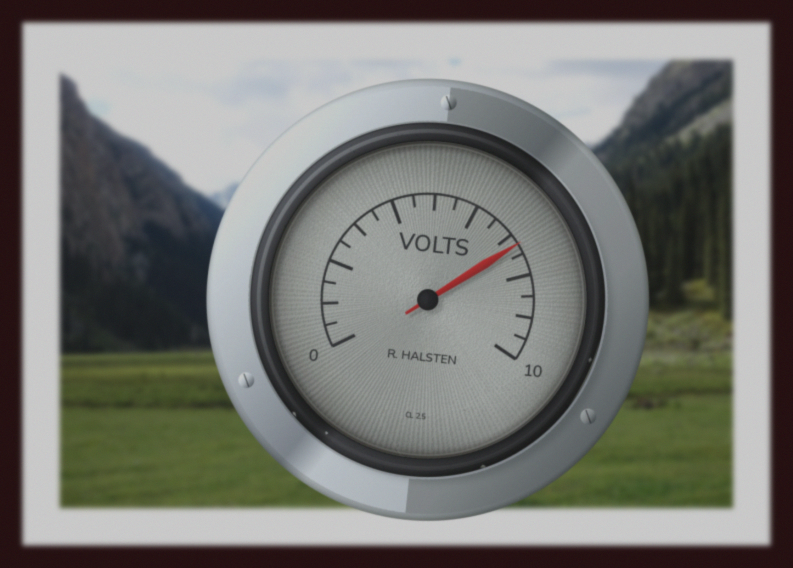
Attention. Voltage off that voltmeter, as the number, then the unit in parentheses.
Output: 7.25 (V)
